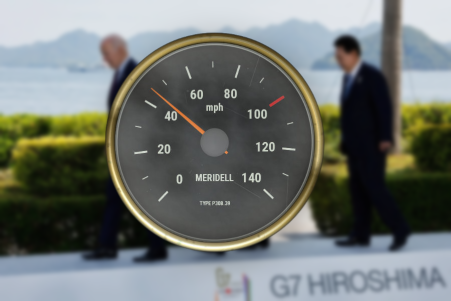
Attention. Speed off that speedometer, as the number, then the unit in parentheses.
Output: 45 (mph)
